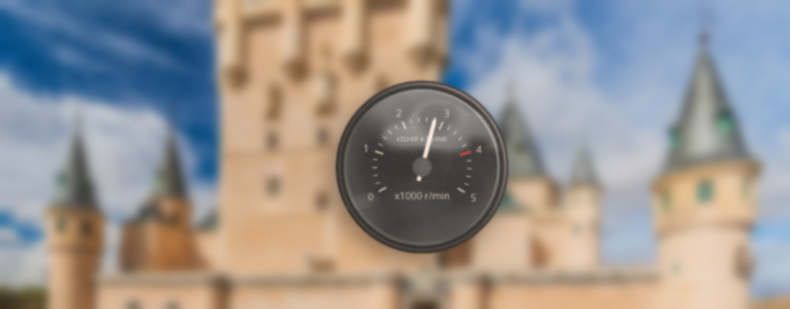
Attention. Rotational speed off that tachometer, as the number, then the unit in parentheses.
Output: 2800 (rpm)
